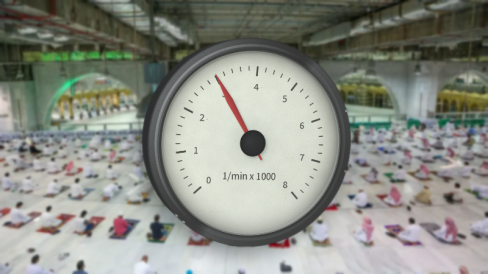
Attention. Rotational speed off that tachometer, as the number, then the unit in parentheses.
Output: 3000 (rpm)
